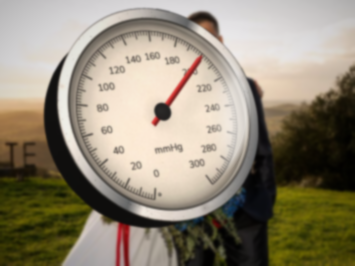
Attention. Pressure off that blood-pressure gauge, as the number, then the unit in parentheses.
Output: 200 (mmHg)
